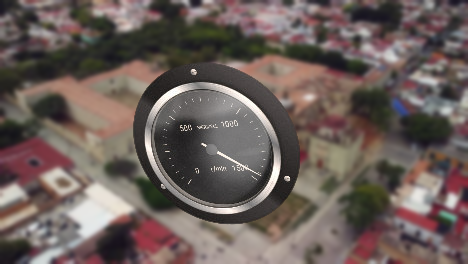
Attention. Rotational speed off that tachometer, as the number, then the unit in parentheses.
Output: 1450 (rpm)
